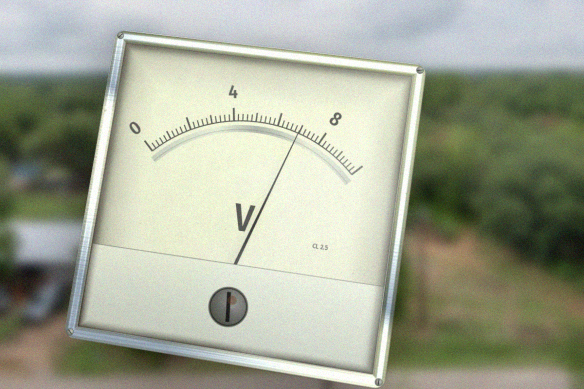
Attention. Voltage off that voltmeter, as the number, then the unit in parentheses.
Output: 7 (V)
